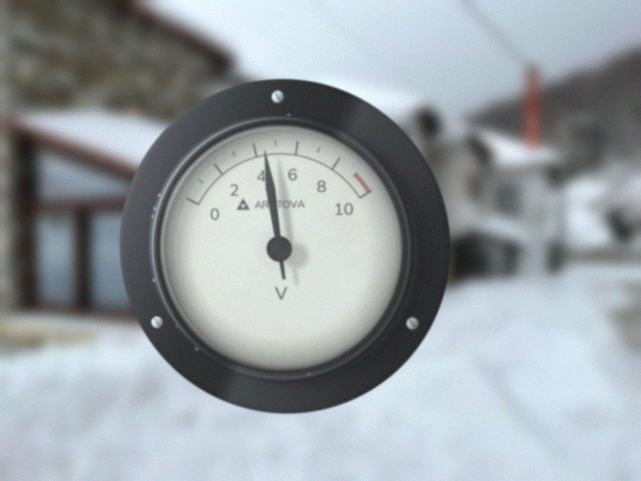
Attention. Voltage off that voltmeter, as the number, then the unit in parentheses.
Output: 4.5 (V)
